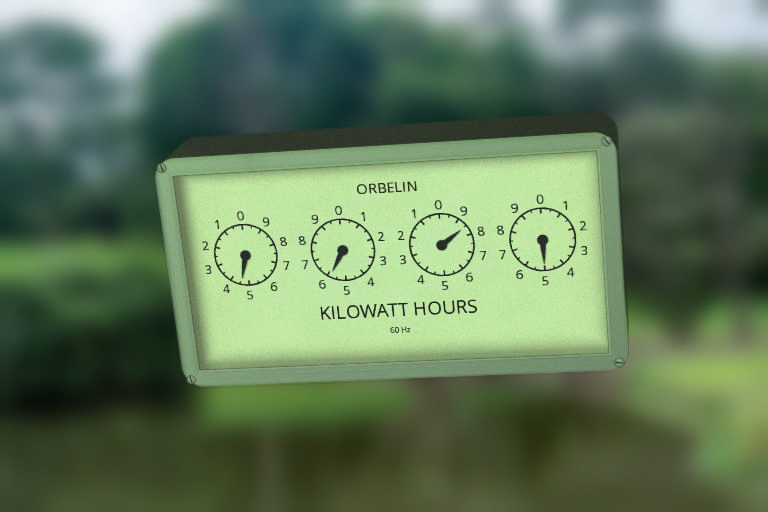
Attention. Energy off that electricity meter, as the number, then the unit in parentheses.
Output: 4585 (kWh)
